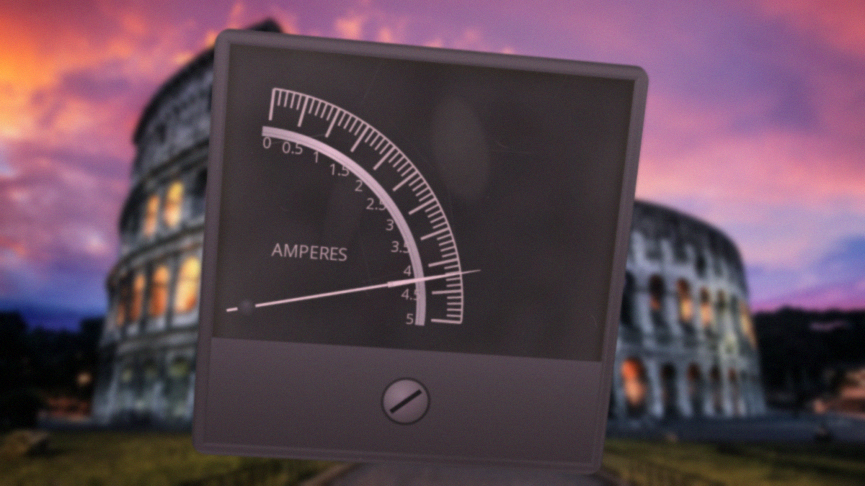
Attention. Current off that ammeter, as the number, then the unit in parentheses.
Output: 4.2 (A)
